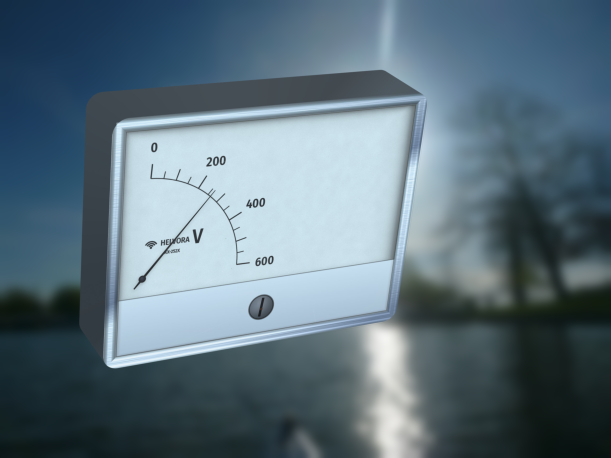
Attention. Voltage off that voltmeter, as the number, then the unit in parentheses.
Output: 250 (V)
